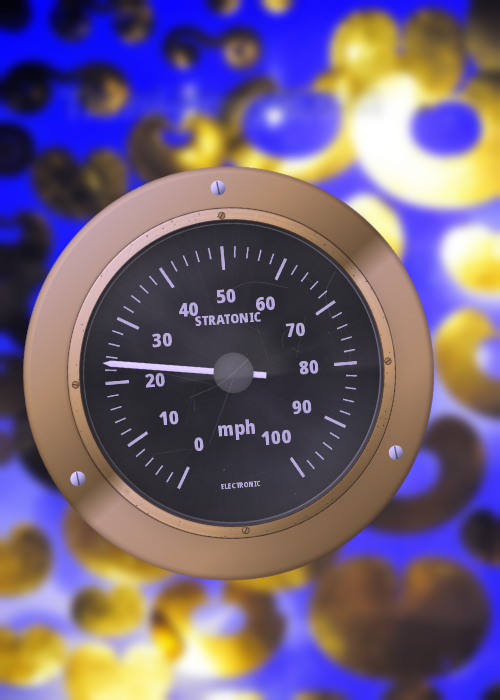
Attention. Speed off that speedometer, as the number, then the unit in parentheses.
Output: 23 (mph)
